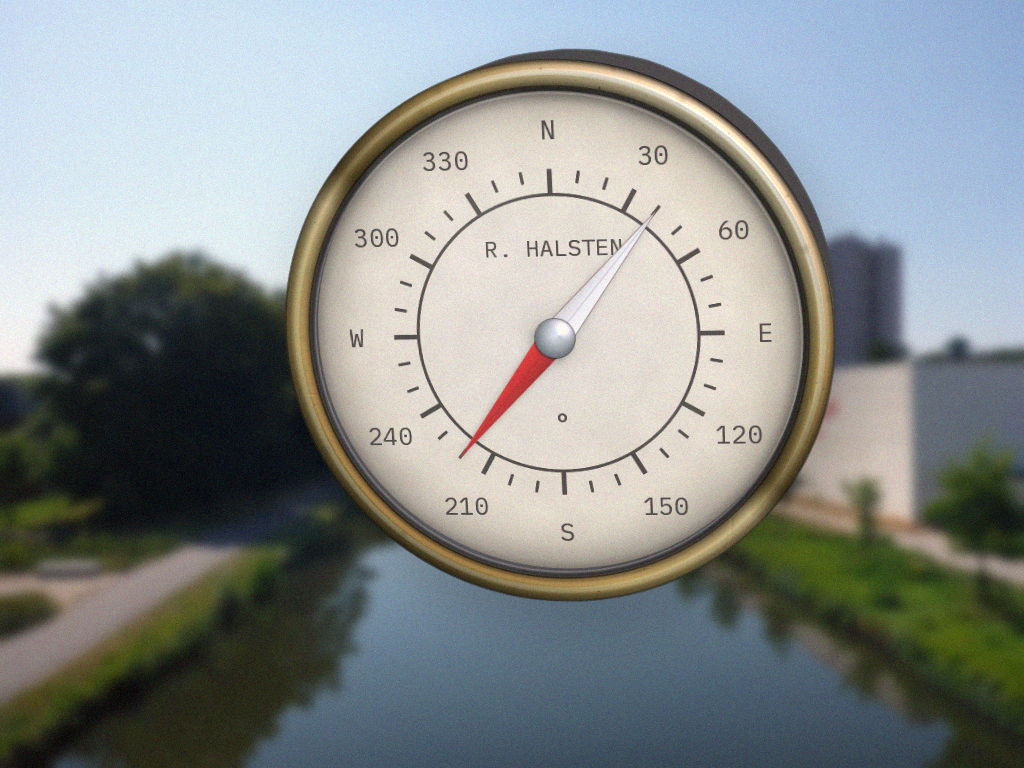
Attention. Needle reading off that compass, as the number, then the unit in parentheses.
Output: 220 (°)
